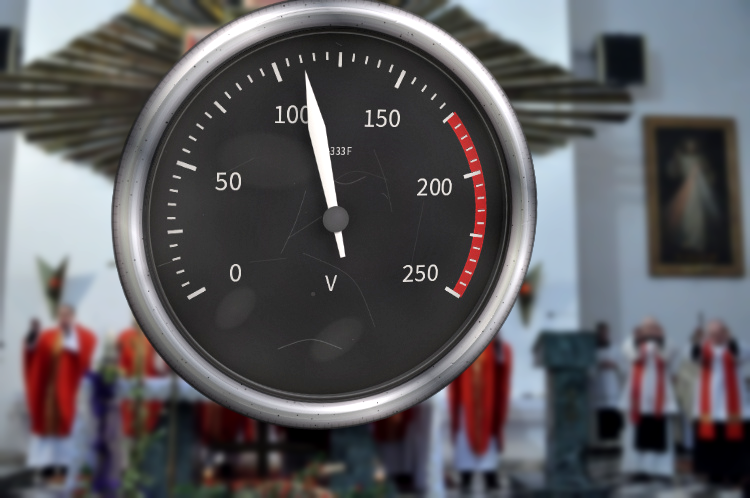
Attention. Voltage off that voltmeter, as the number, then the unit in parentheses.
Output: 110 (V)
